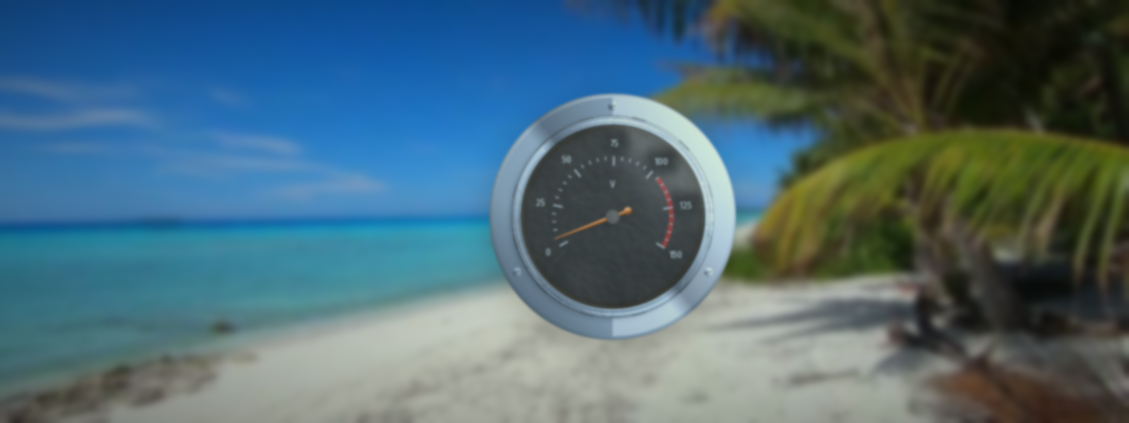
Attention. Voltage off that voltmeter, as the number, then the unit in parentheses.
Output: 5 (V)
